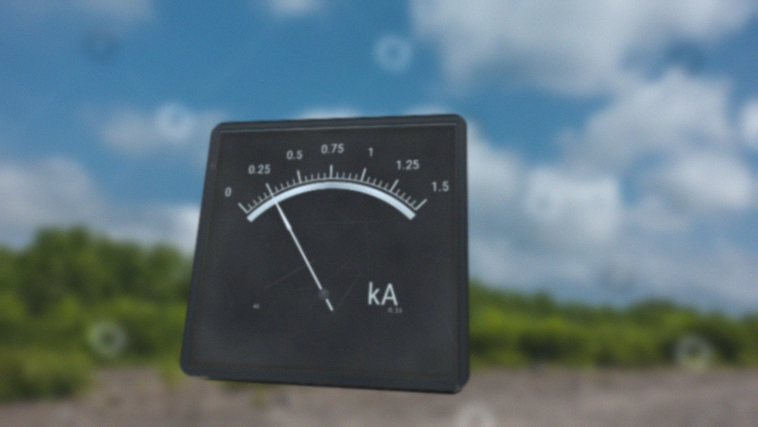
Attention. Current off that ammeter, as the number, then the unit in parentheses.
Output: 0.25 (kA)
